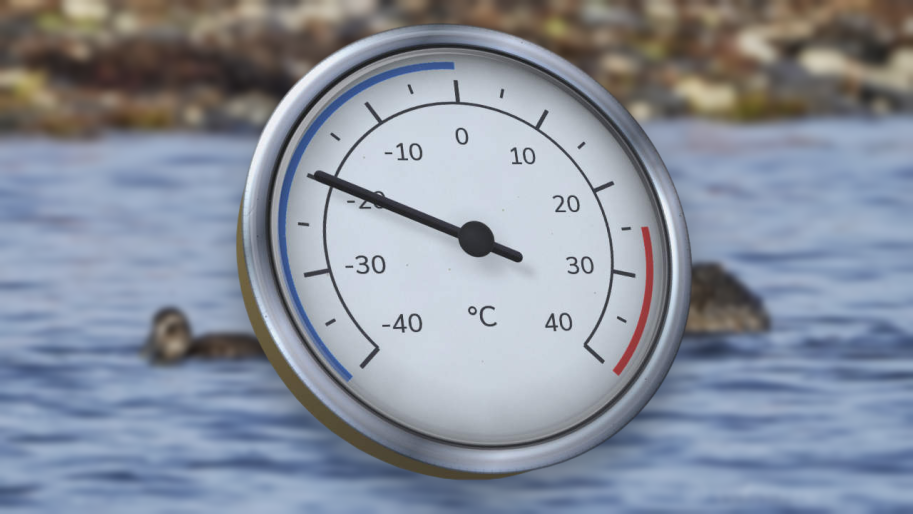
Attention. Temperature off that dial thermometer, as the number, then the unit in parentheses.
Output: -20 (°C)
